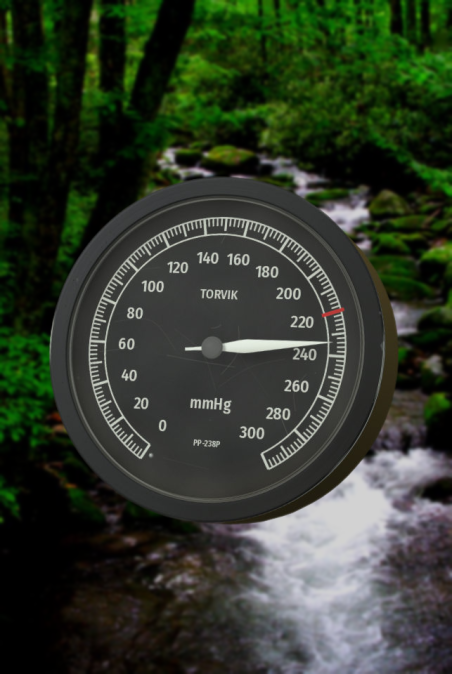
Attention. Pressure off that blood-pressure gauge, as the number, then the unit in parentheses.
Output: 234 (mmHg)
